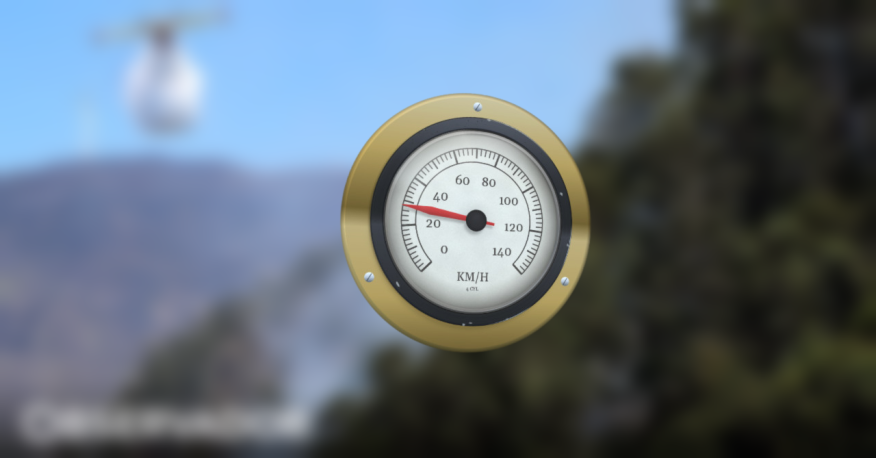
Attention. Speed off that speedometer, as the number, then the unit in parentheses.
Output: 28 (km/h)
